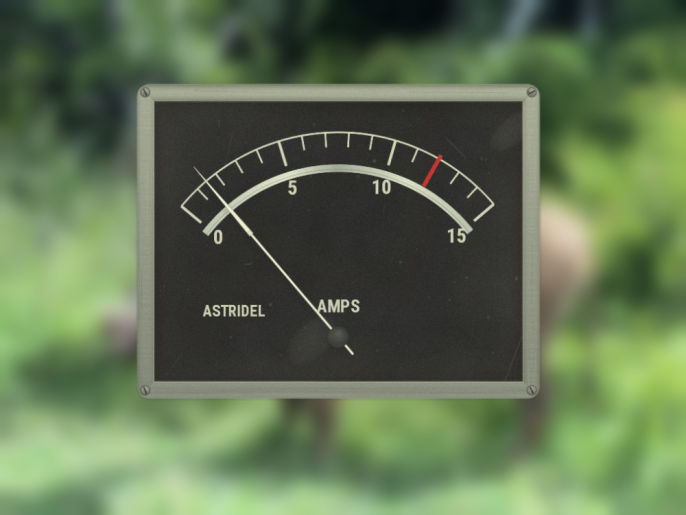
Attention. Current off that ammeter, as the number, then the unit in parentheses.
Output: 1.5 (A)
